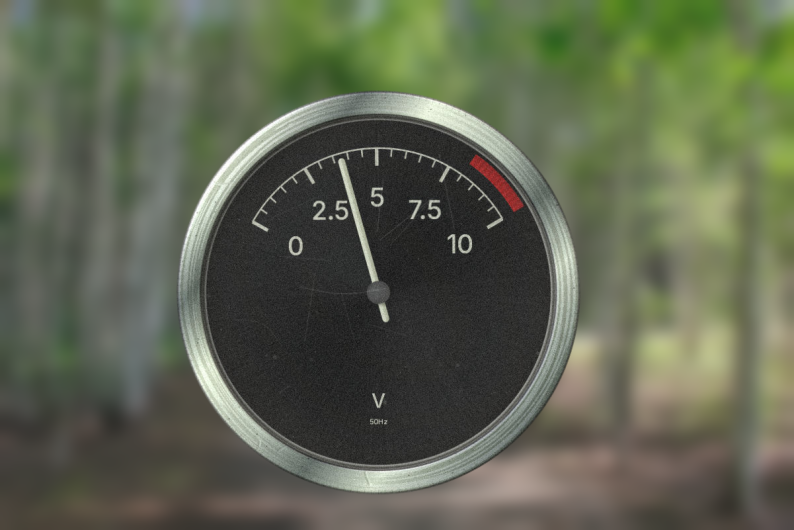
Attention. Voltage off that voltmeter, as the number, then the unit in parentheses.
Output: 3.75 (V)
